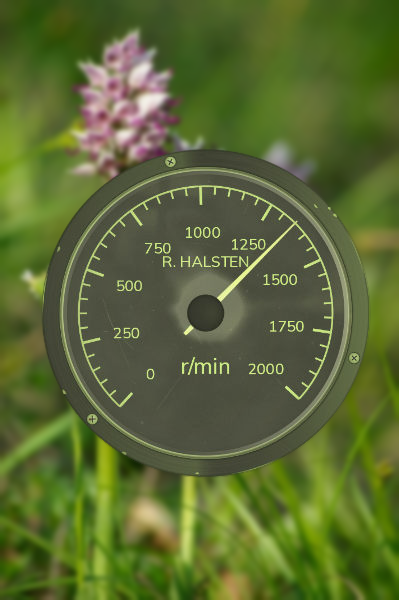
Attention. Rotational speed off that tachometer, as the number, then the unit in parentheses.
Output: 1350 (rpm)
